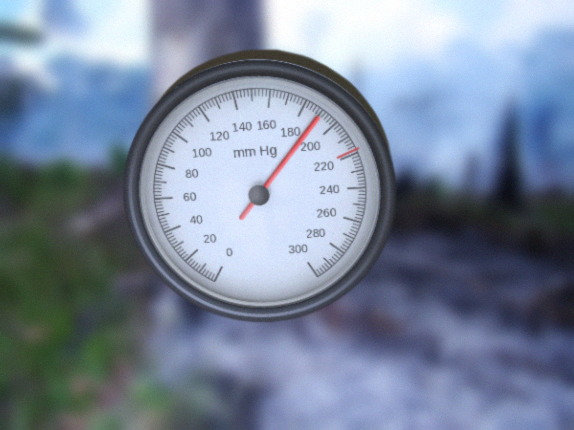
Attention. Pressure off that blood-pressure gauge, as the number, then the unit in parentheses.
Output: 190 (mmHg)
